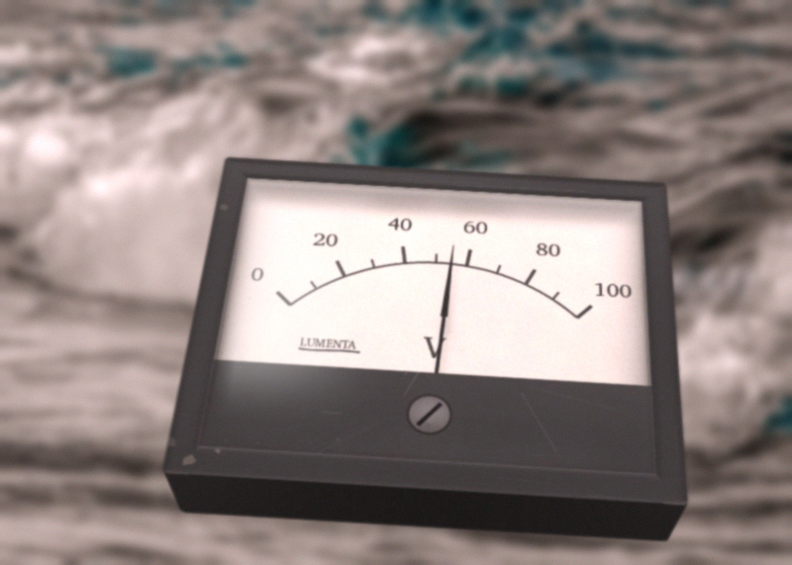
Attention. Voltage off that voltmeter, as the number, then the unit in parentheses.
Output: 55 (V)
